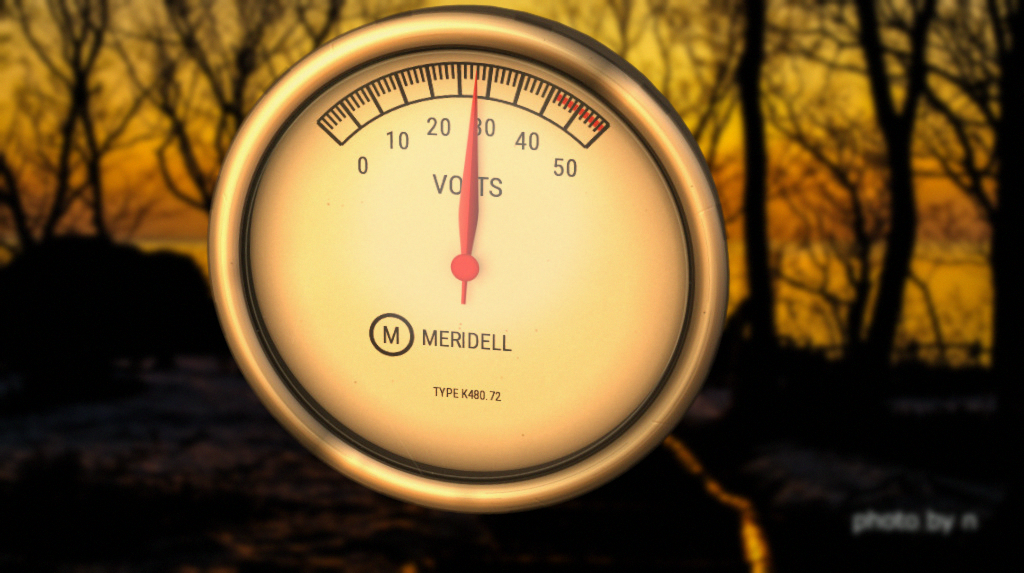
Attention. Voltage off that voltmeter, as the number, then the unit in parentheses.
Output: 28 (V)
